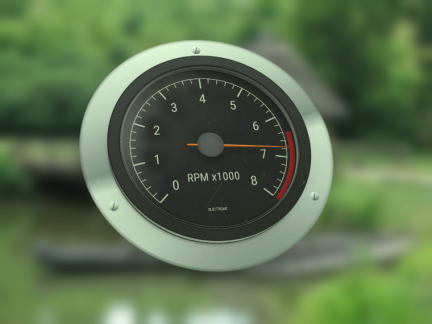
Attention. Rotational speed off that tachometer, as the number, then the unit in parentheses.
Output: 6800 (rpm)
